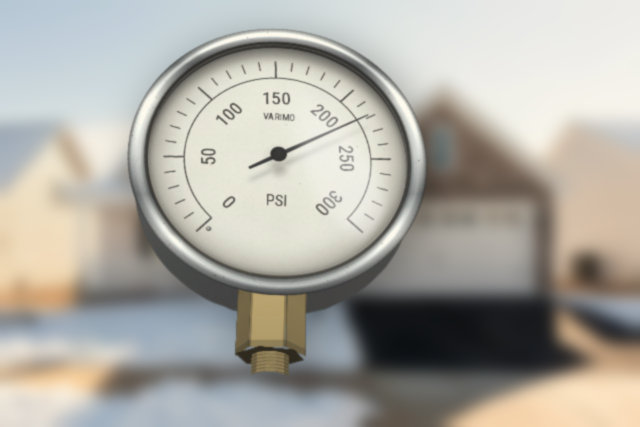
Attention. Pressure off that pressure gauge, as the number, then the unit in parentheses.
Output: 220 (psi)
